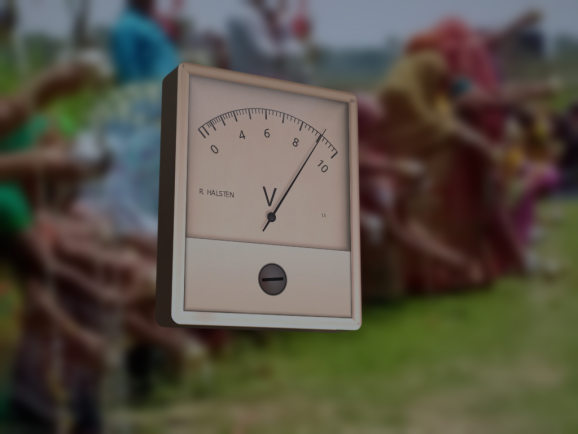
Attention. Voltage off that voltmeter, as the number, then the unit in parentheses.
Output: 9 (V)
